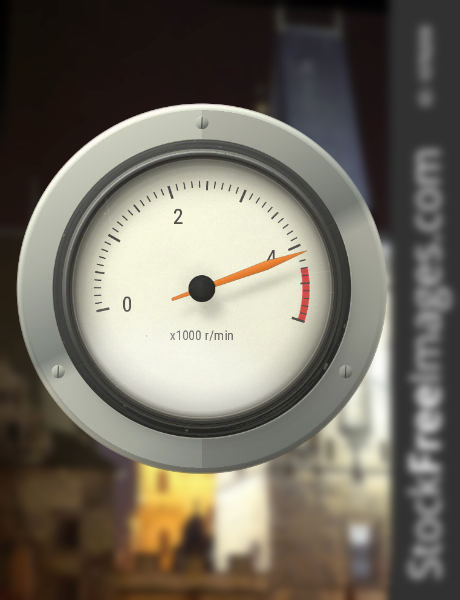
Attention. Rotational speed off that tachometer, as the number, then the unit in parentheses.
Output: 4100 (rpm)
